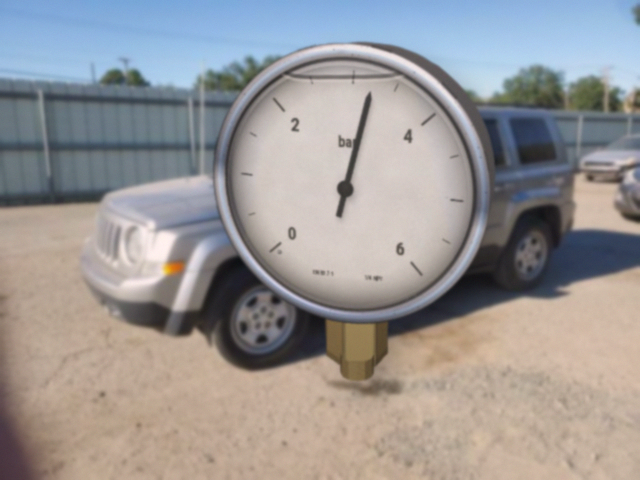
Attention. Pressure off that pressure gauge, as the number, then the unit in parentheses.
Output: 3.25 (bar)
